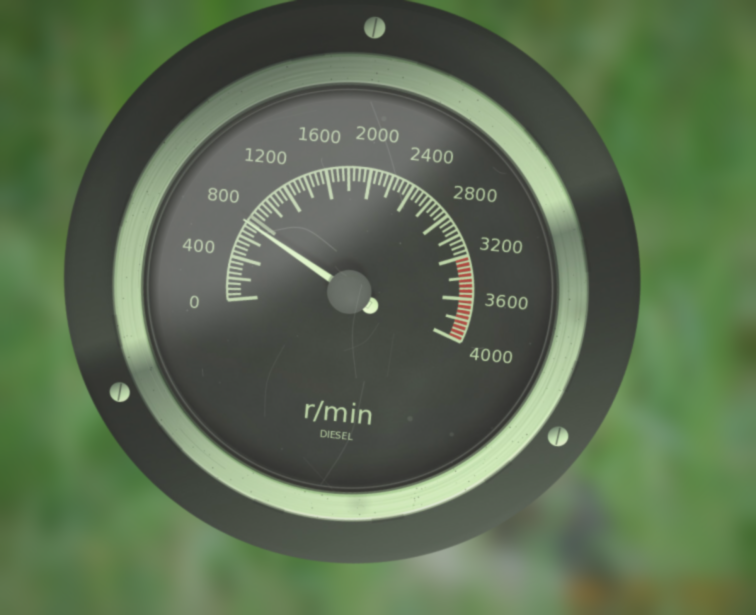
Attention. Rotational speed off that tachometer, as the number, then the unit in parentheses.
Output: 750 (rpm)
